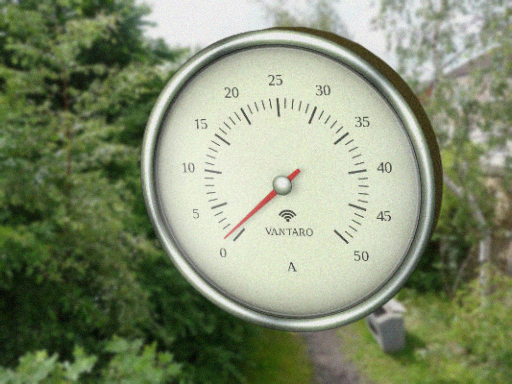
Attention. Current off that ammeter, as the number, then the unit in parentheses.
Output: 1 (A)
